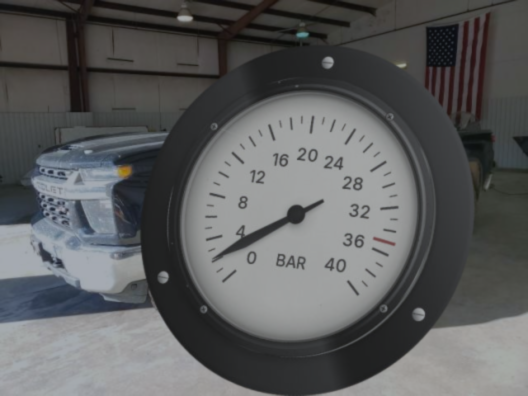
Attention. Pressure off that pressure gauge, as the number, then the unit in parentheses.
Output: 2 (bar)
